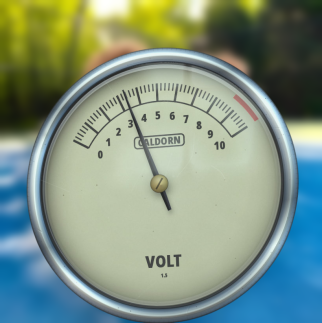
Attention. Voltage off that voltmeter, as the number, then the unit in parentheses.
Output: 3.4 (V)
